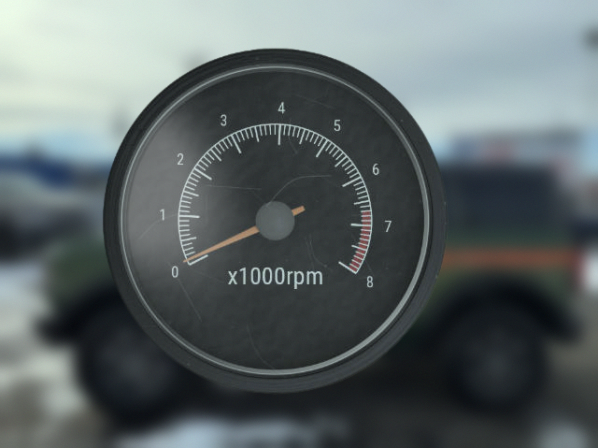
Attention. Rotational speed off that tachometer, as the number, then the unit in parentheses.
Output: 100 (rpm)
